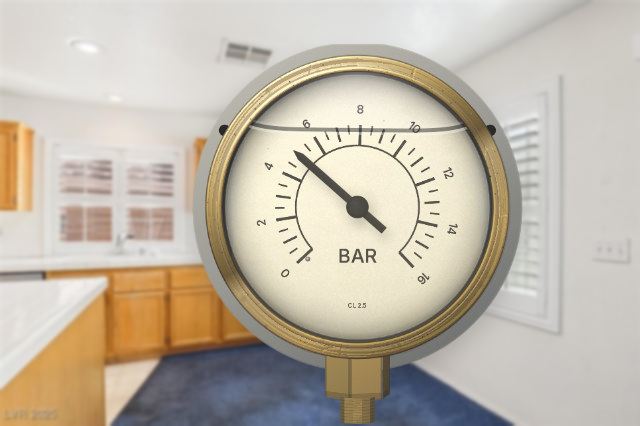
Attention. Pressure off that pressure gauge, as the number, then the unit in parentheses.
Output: 5 (bar)
